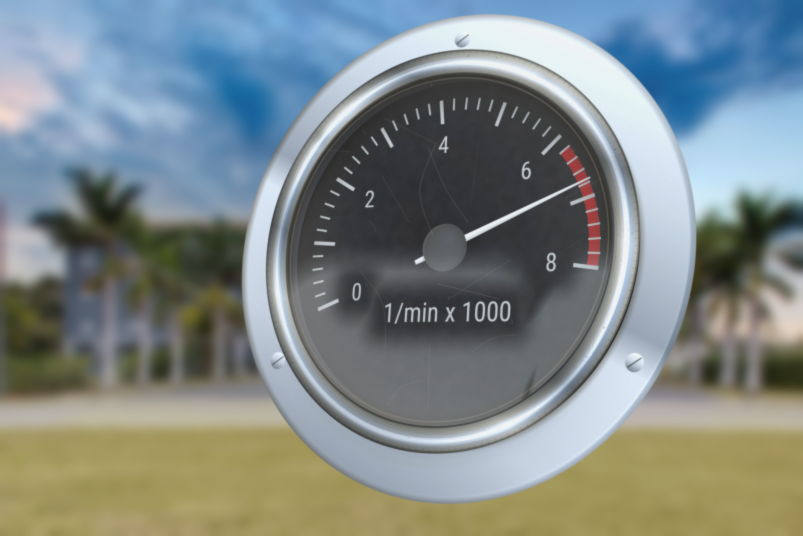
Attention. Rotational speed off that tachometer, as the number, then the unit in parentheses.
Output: 6800 (rpm)
